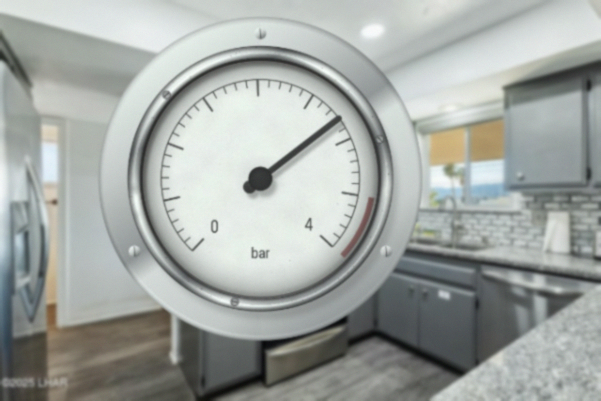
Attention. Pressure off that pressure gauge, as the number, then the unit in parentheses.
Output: 2.8 (bar)
